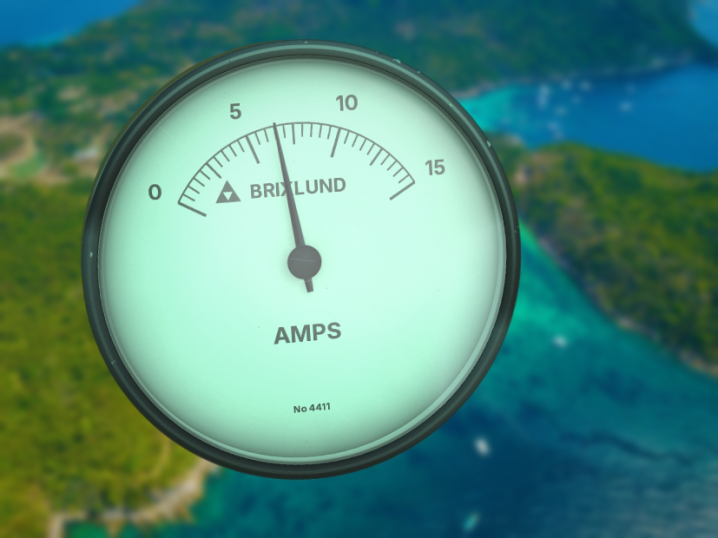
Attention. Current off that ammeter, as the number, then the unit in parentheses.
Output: 6.5 (A)
